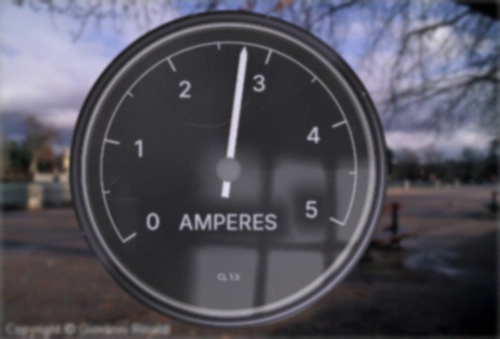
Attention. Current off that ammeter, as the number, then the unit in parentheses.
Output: 2.75 (A)
